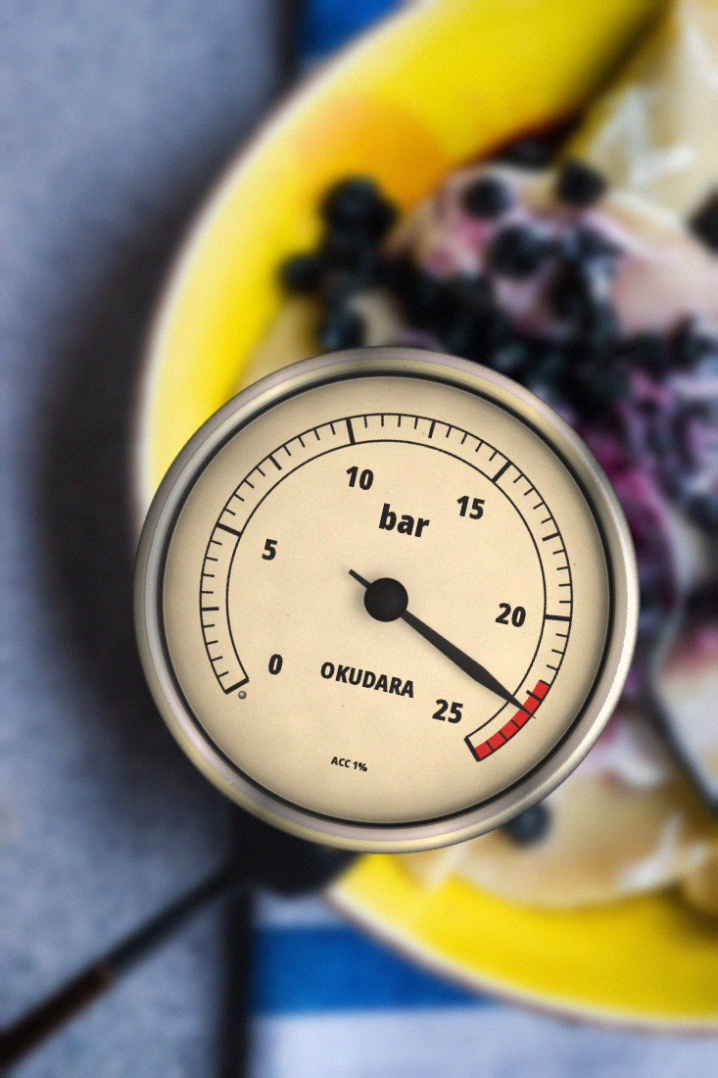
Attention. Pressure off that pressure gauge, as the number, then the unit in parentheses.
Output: 23 (bar)
